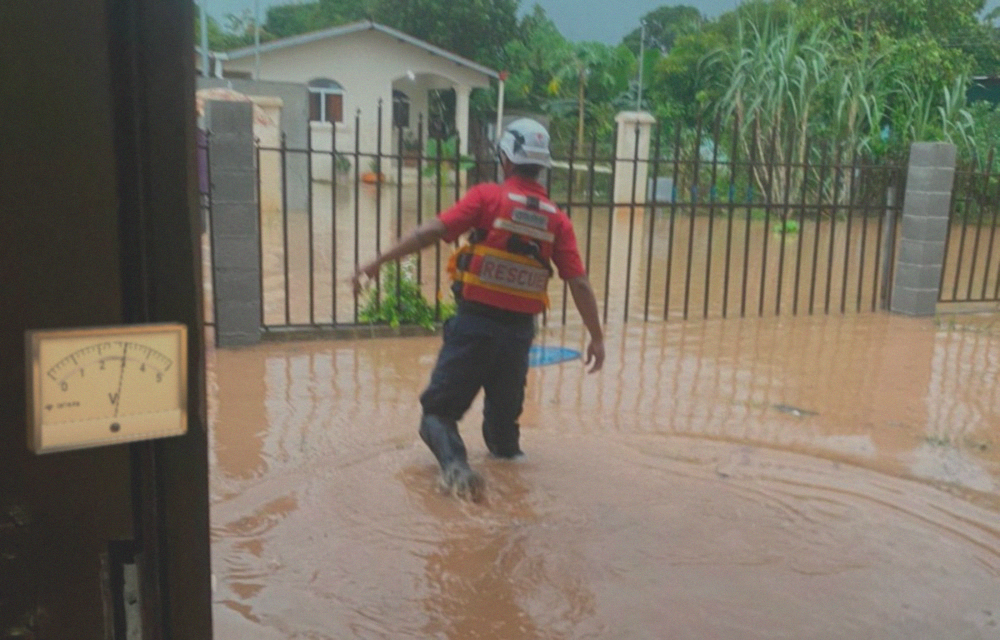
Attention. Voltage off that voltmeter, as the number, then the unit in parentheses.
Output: 3 (V)
